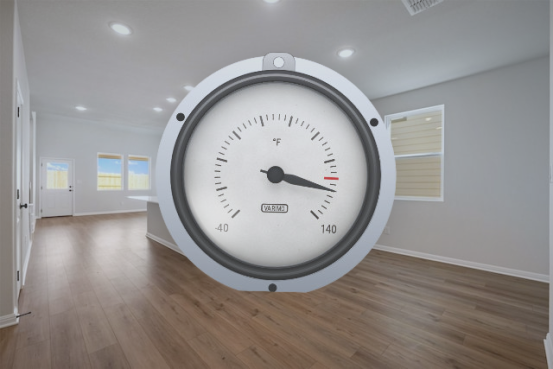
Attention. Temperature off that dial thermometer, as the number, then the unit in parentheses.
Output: 120 (°F)
